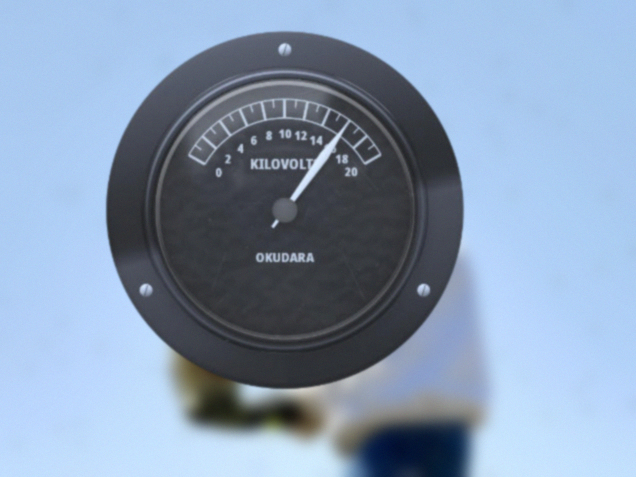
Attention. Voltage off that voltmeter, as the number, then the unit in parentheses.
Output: 16 (kV)
